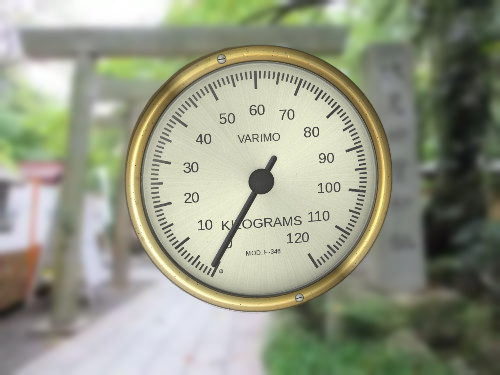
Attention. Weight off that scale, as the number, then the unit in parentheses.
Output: 1 (kg)
